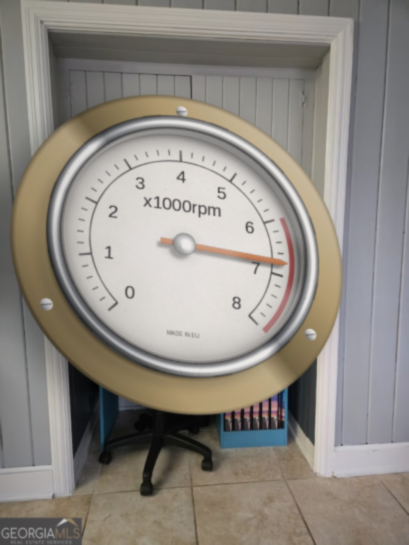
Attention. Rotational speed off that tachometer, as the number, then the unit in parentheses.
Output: 6800 (rpm)
